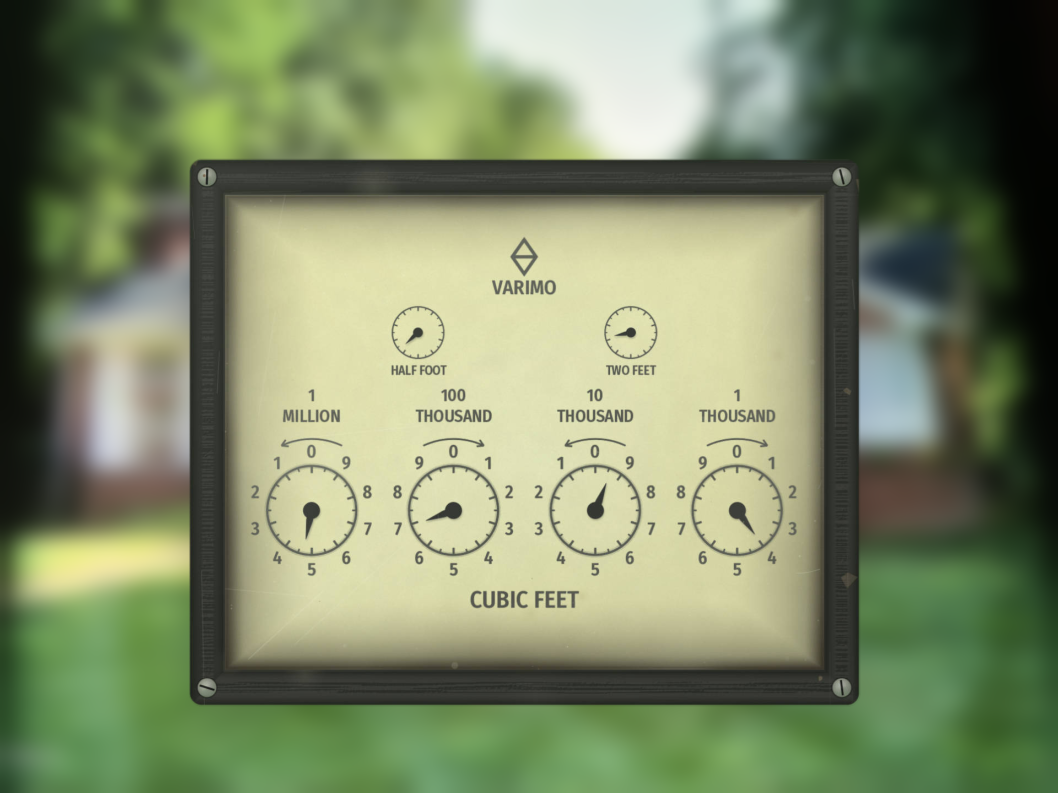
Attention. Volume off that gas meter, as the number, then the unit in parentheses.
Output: 469400 (ft³)
